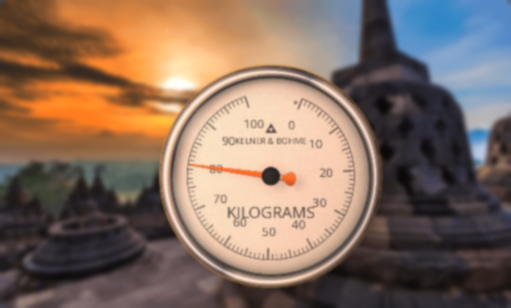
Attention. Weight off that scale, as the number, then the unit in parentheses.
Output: 80 (kg)
